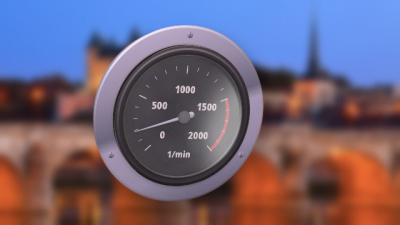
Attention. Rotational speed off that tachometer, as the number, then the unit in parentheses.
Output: 200 (rpm)
